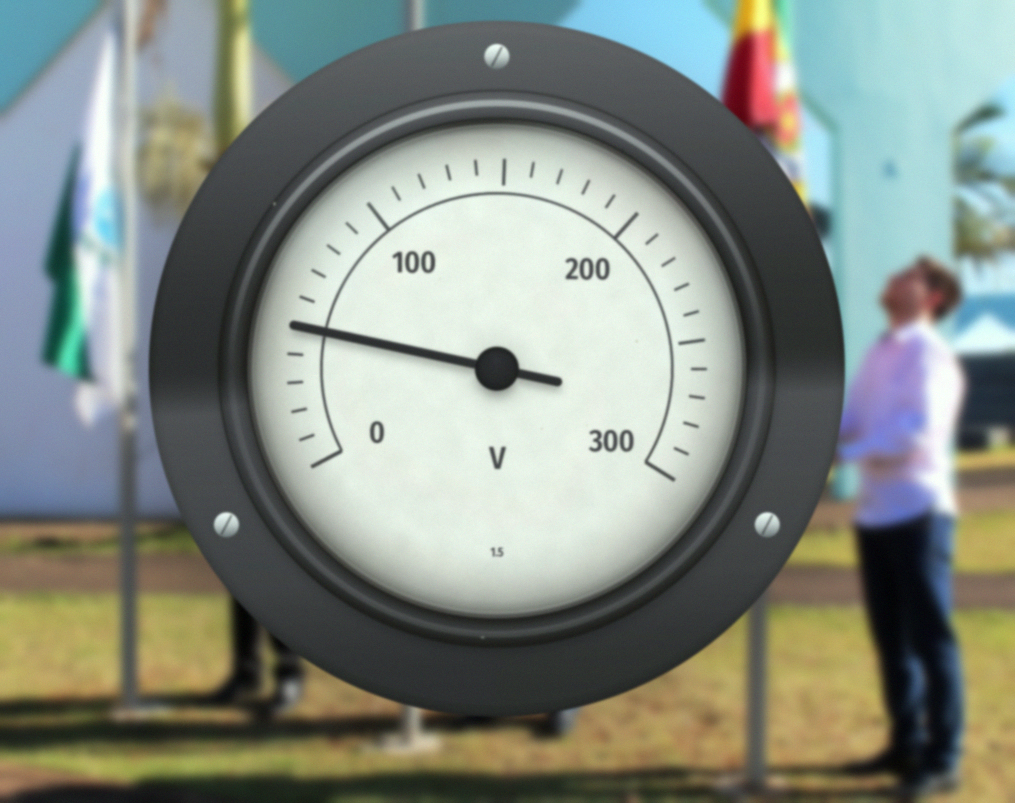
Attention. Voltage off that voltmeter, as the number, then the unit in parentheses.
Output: 50 (V)
